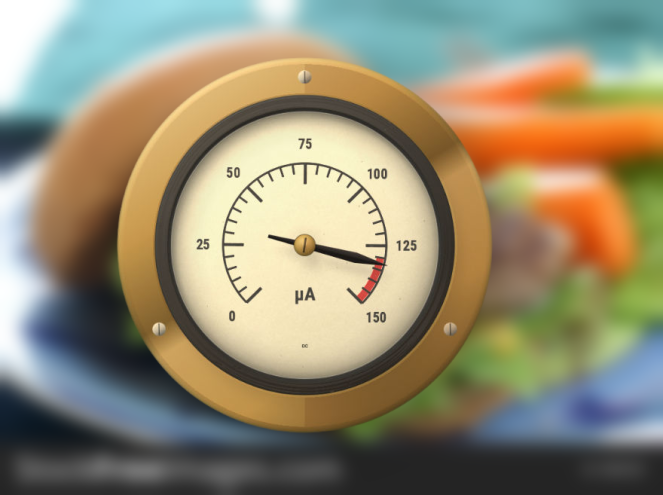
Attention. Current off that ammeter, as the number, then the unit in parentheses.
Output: 132.5 (µA)
